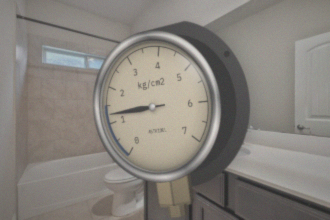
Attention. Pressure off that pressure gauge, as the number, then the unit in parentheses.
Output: 1.25 (kg/cm²)
